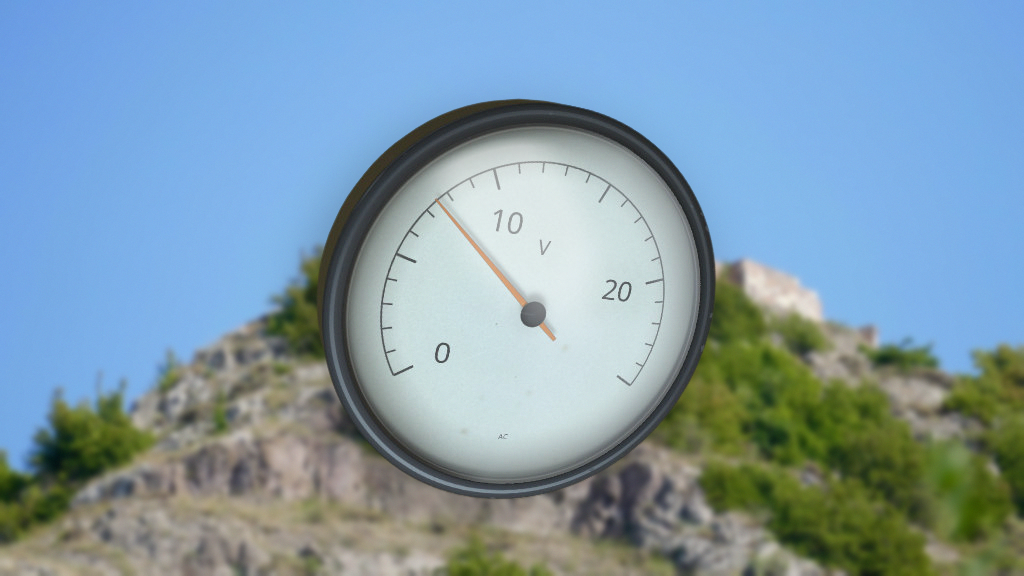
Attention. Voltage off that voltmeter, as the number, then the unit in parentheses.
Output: 7.5 (V)
